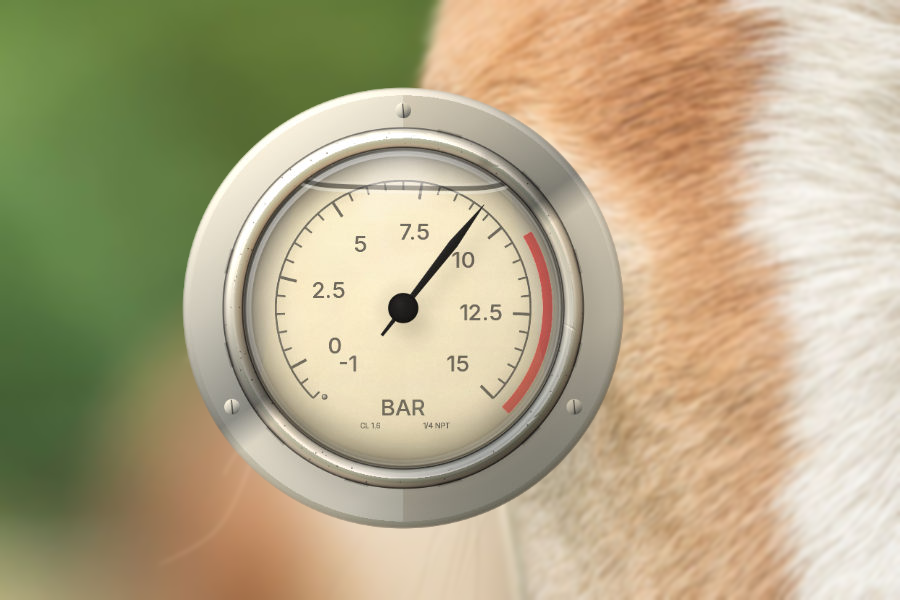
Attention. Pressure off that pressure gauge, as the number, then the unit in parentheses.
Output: 9.25 (bar)
